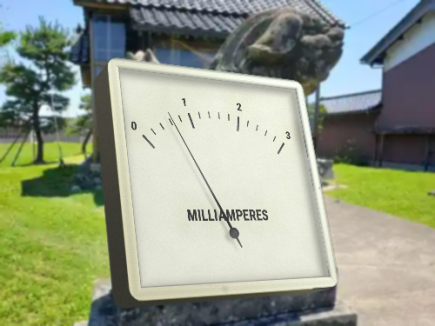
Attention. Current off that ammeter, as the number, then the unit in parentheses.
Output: 0.6 (mA)
